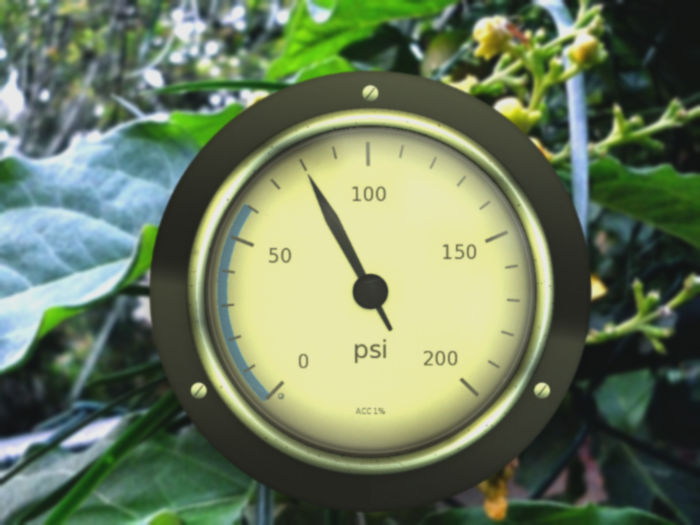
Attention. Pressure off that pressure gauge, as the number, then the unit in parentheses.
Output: 80 (psi)
